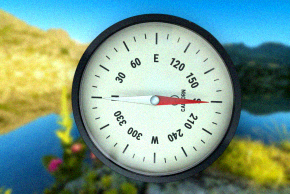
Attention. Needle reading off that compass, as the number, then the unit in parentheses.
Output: 180 (°)
